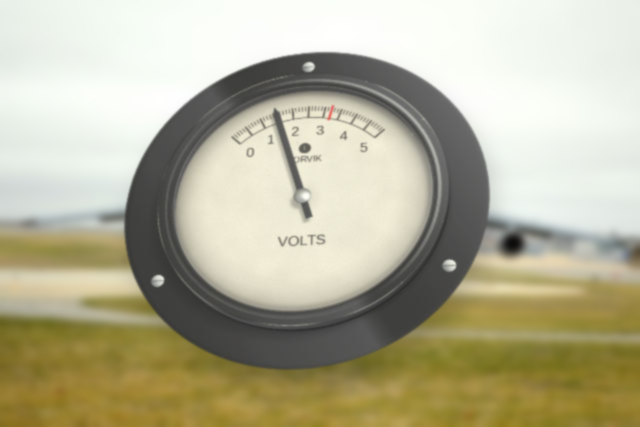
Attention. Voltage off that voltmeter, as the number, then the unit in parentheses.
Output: 1.5 (V)
